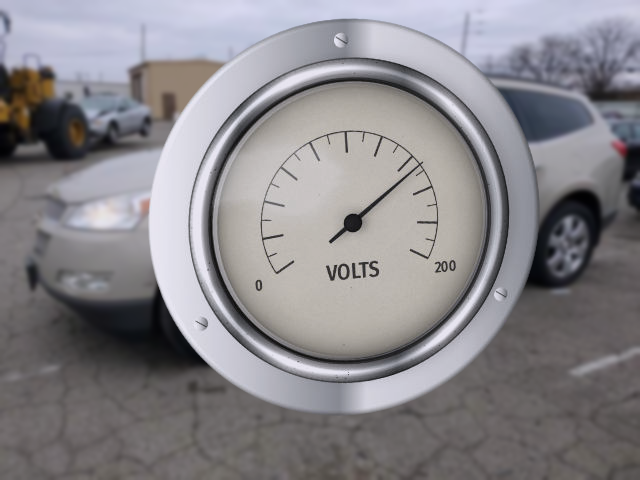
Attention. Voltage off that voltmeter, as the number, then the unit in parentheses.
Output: 145 (V)
